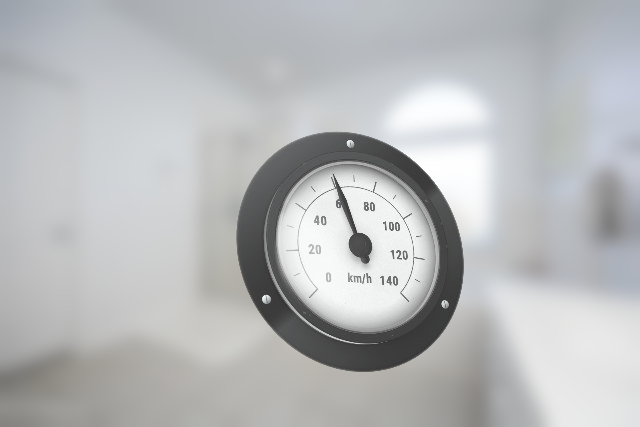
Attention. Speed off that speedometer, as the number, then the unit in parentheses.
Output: 60 (km/h)
